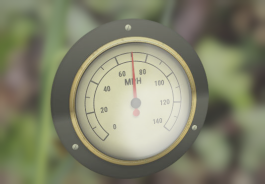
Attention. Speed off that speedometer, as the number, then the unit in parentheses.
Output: 70 (mph)
